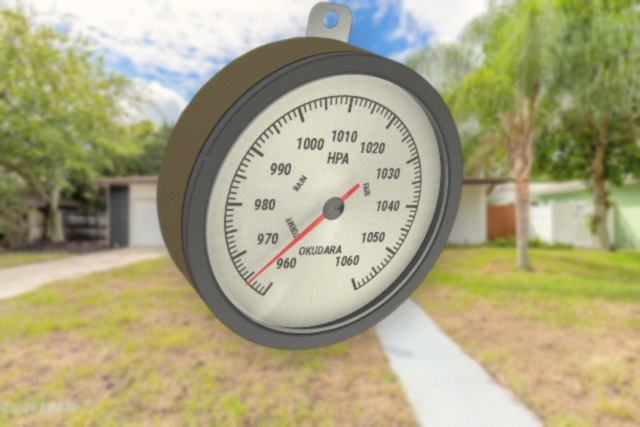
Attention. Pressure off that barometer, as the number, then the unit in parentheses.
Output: 965 (hPa)
